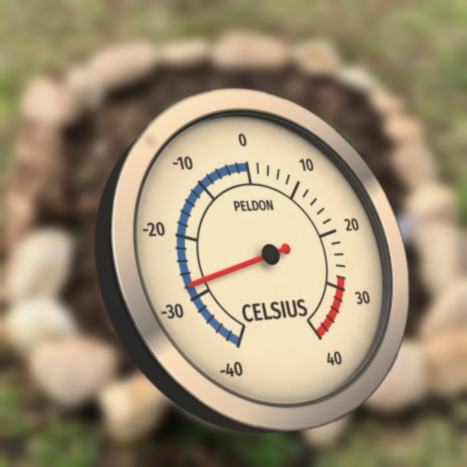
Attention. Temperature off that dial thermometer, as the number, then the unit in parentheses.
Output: -28 (°C)
